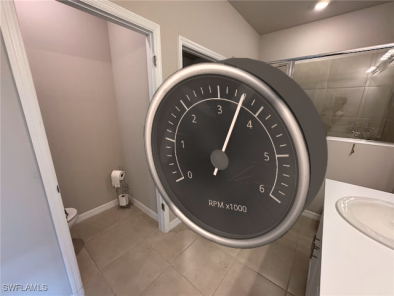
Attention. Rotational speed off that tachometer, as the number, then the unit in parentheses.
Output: 3600 (rpm)
